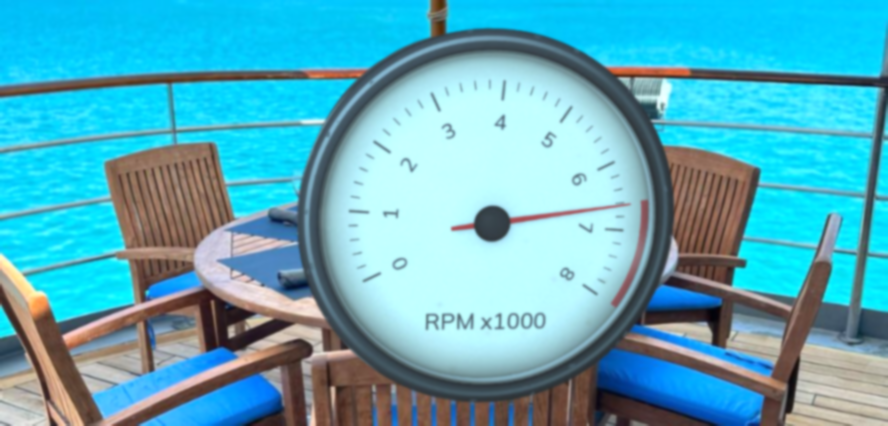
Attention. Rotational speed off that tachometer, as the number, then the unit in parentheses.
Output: 6600 (rpm)
